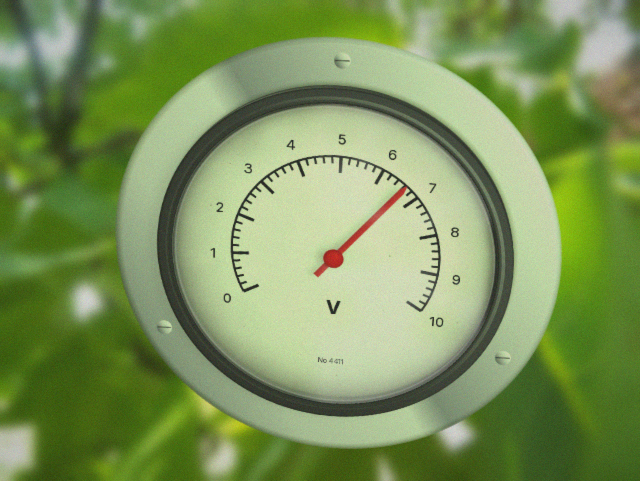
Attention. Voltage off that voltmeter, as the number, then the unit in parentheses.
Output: 6.6 (V)
